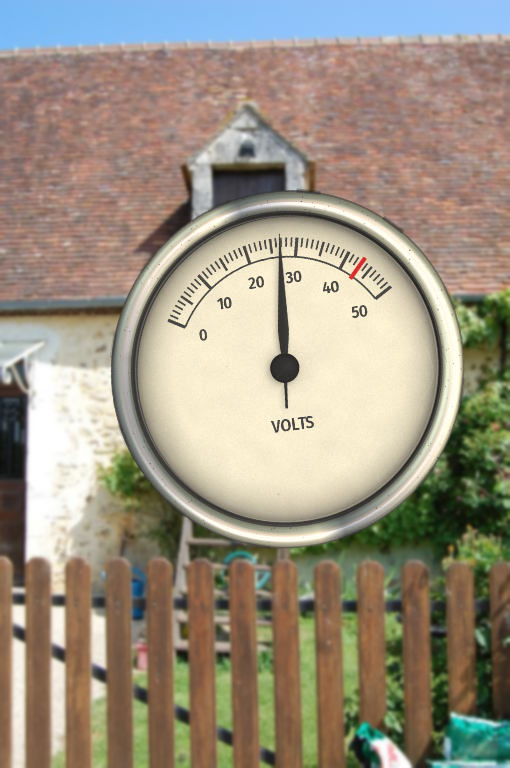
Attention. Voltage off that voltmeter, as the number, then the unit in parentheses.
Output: 27 (V)
